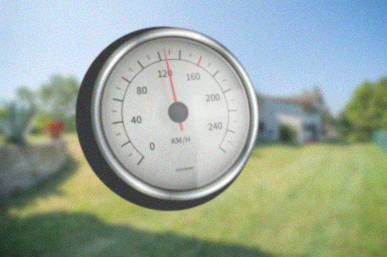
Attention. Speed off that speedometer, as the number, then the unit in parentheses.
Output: 125 (km/h)
